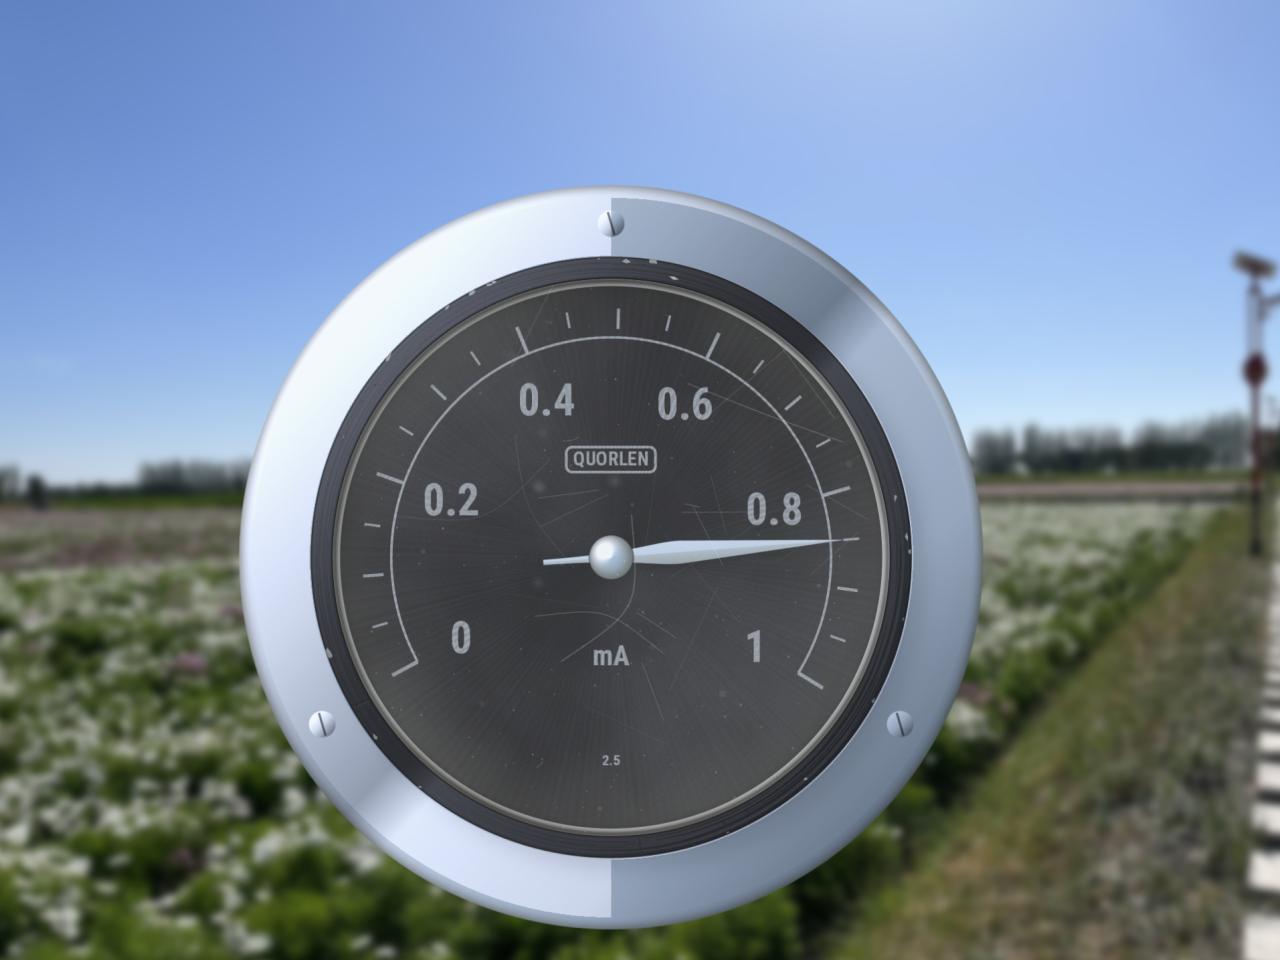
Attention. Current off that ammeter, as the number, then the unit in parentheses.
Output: 0.85 (mA)
